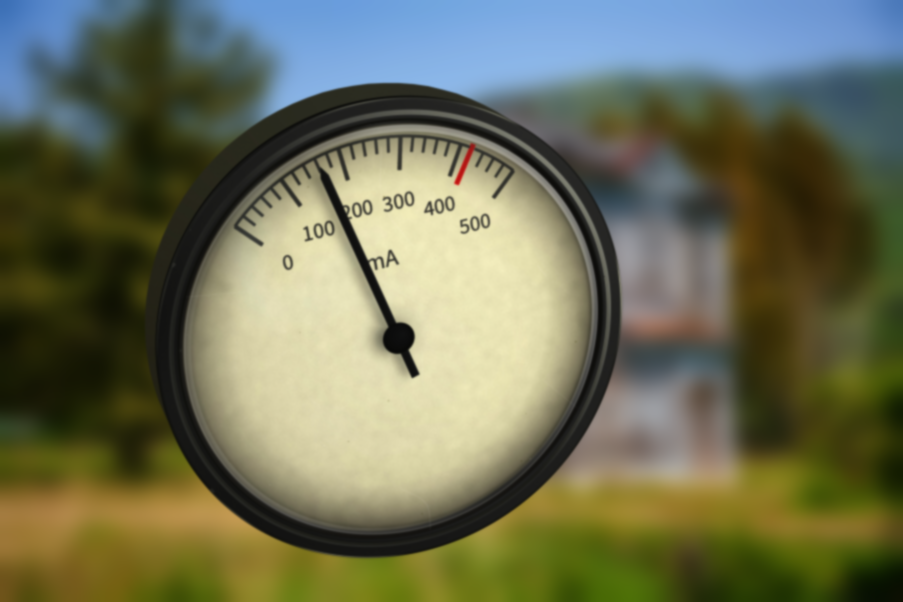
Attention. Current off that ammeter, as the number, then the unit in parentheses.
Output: 160 (mA)
